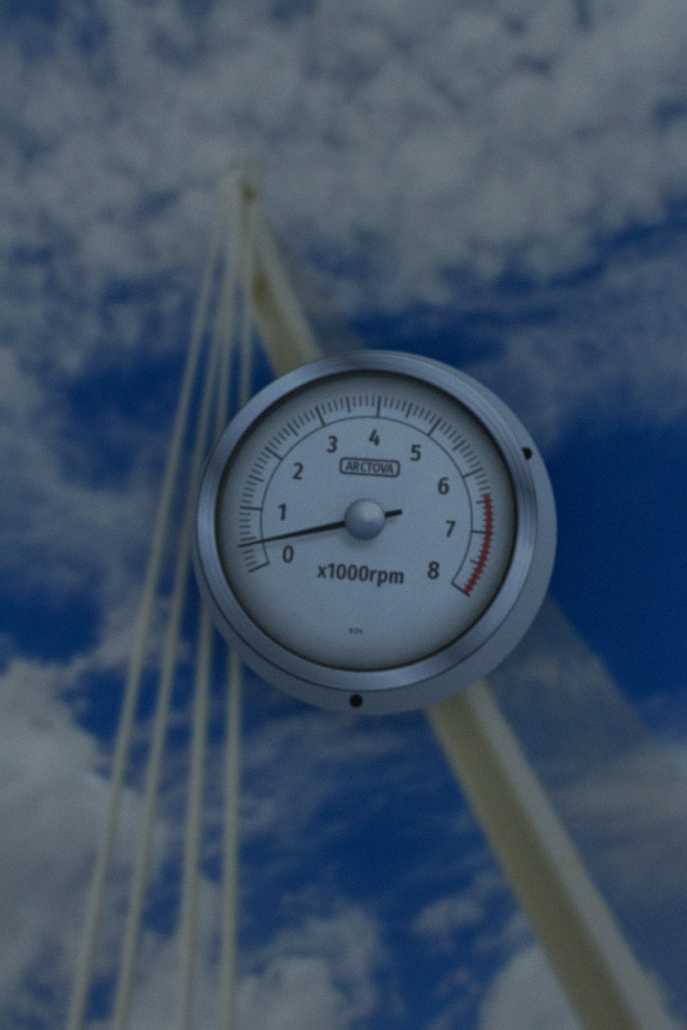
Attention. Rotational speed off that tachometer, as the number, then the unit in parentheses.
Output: 400 (rpm)
